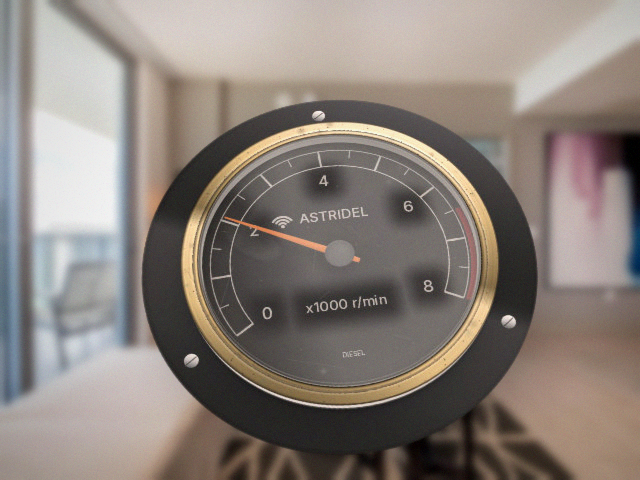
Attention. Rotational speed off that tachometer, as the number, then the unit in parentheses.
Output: 2000 (rpm)
